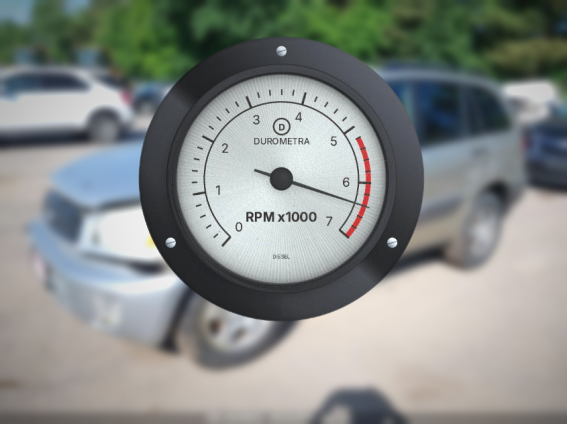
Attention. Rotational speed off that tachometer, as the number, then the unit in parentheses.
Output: 6400 (rpm)
